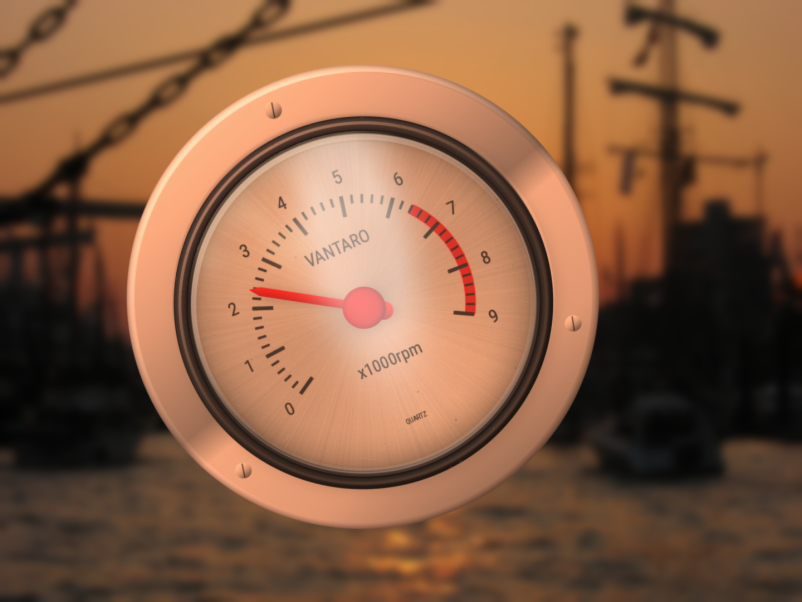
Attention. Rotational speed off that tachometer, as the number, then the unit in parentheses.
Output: 2400 (rpm)
